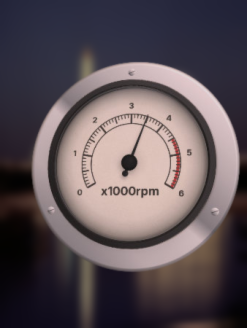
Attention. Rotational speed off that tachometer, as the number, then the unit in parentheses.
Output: 3500 (rpm)
